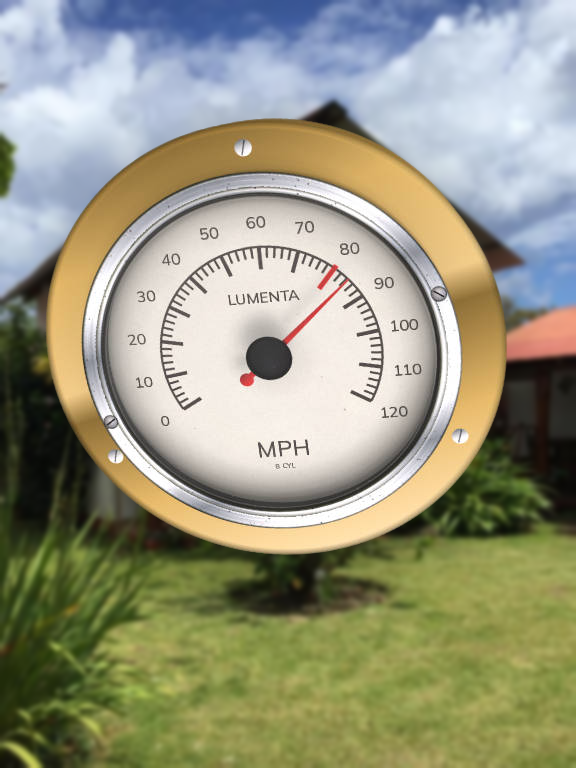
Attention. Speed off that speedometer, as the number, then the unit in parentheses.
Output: 84 (mph)
